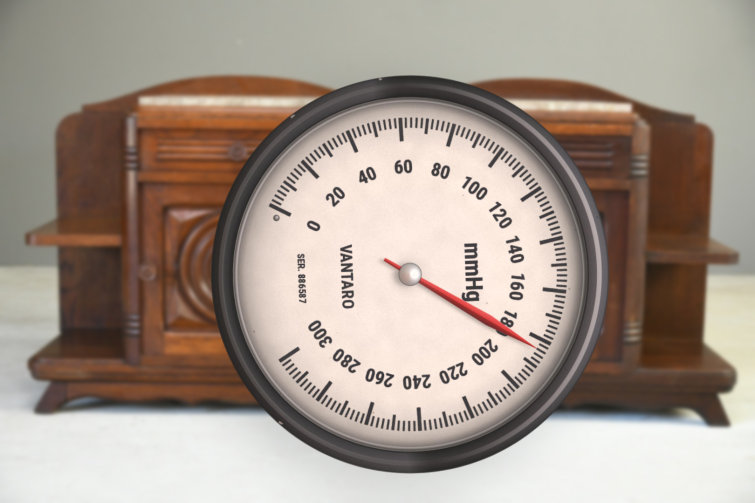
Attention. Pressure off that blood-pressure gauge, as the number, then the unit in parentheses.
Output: 184 (mmHg)
